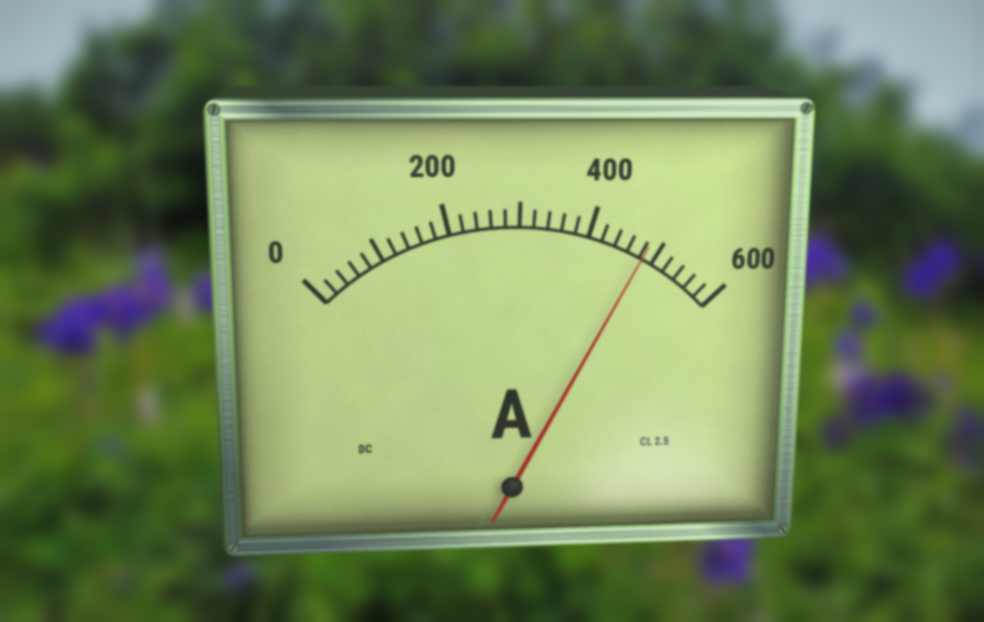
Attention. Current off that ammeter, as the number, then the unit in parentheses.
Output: 480 (A)
